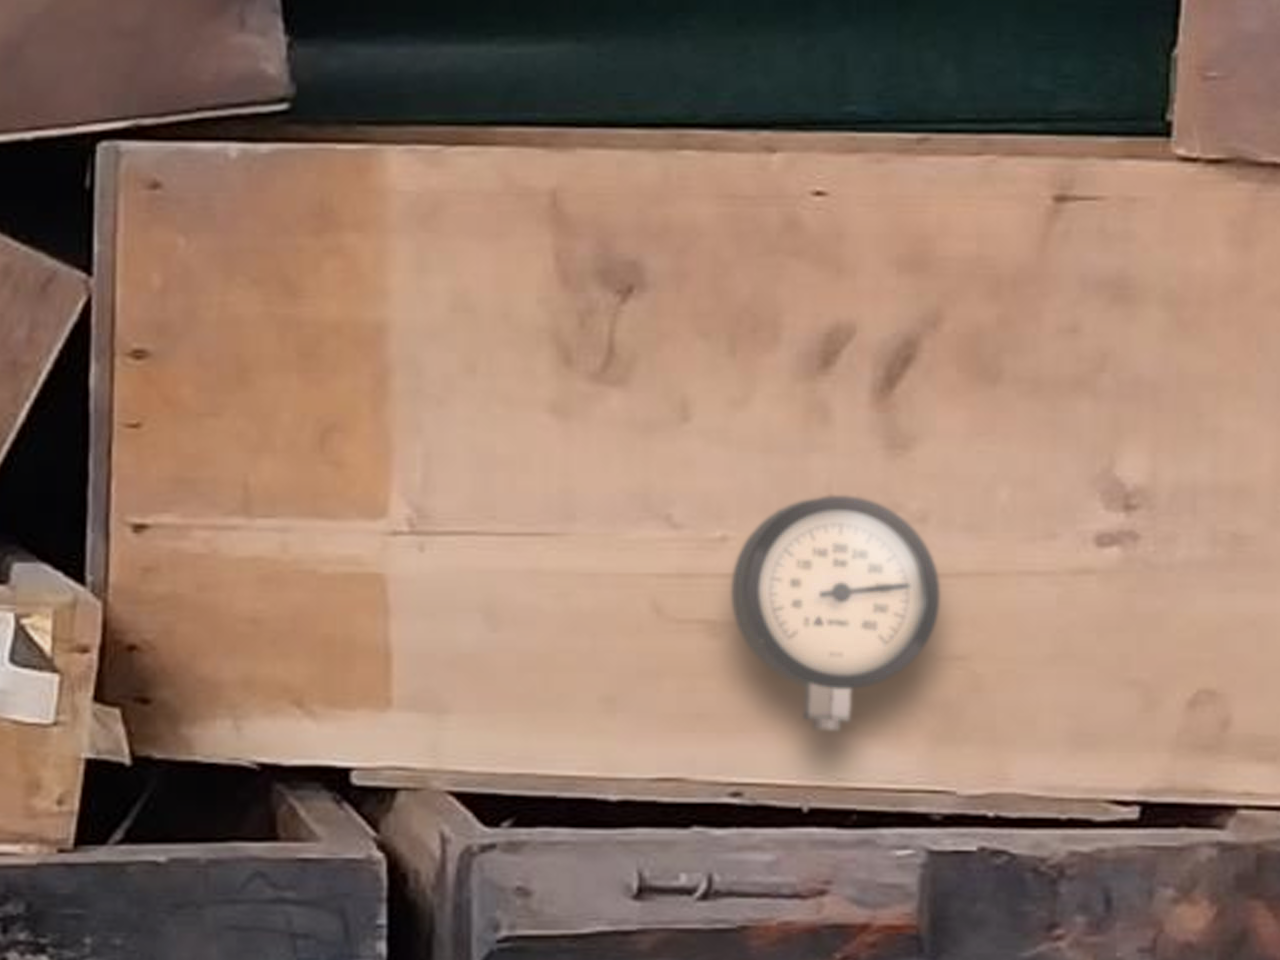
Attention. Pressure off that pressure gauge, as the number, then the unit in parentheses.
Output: 320 (bar)
